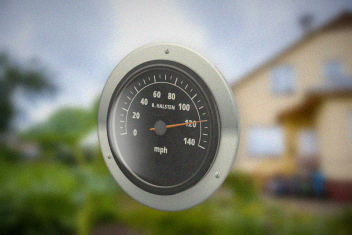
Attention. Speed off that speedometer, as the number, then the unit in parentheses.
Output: 120 (mph)
